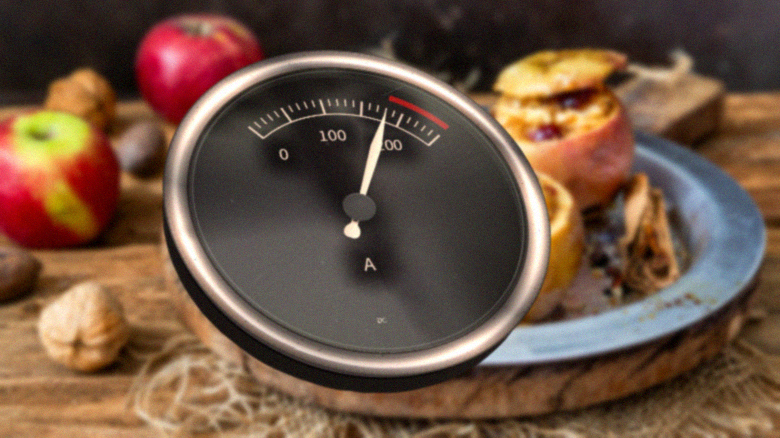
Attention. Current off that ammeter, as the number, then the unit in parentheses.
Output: 180 (A)
